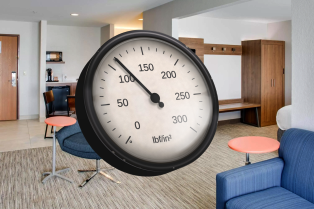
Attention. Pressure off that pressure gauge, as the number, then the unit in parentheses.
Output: 110 (psi)
